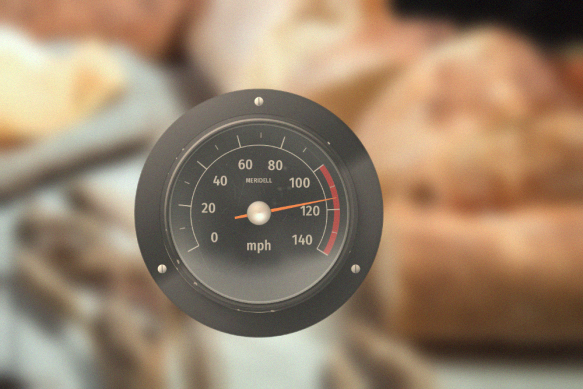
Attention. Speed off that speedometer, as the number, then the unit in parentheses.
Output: 115 (mph)
